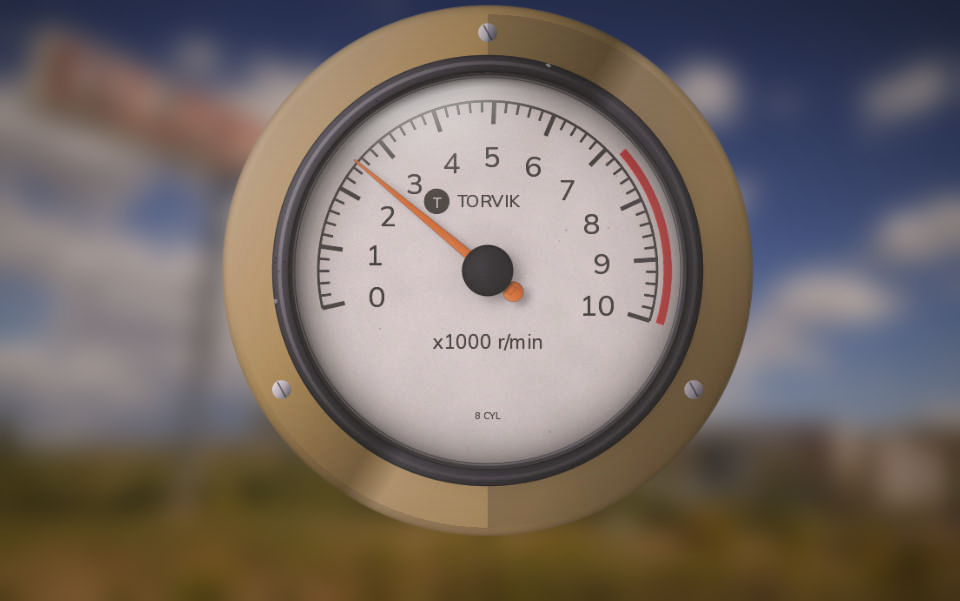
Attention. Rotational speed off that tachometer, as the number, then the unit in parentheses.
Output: 2500 (rpm)
